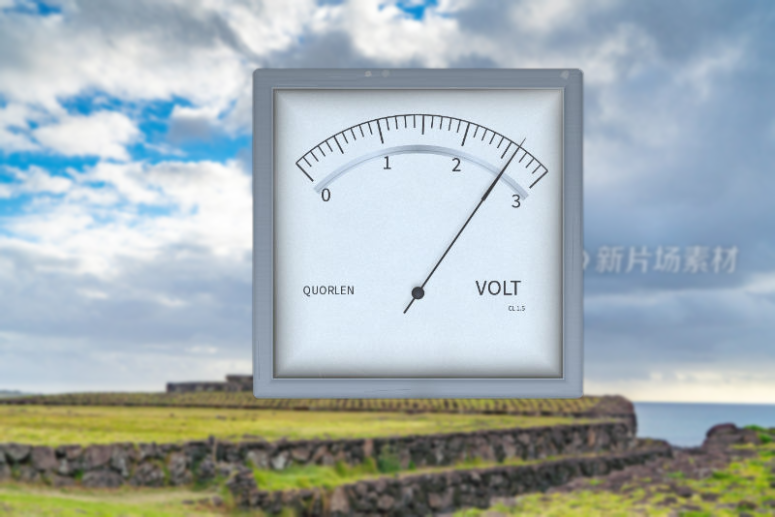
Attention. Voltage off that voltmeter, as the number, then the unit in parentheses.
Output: 2.6 (V)
